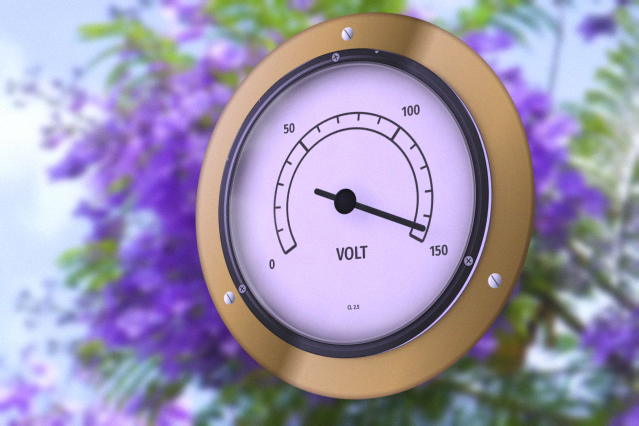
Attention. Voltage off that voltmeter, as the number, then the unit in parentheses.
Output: 145 (V)
